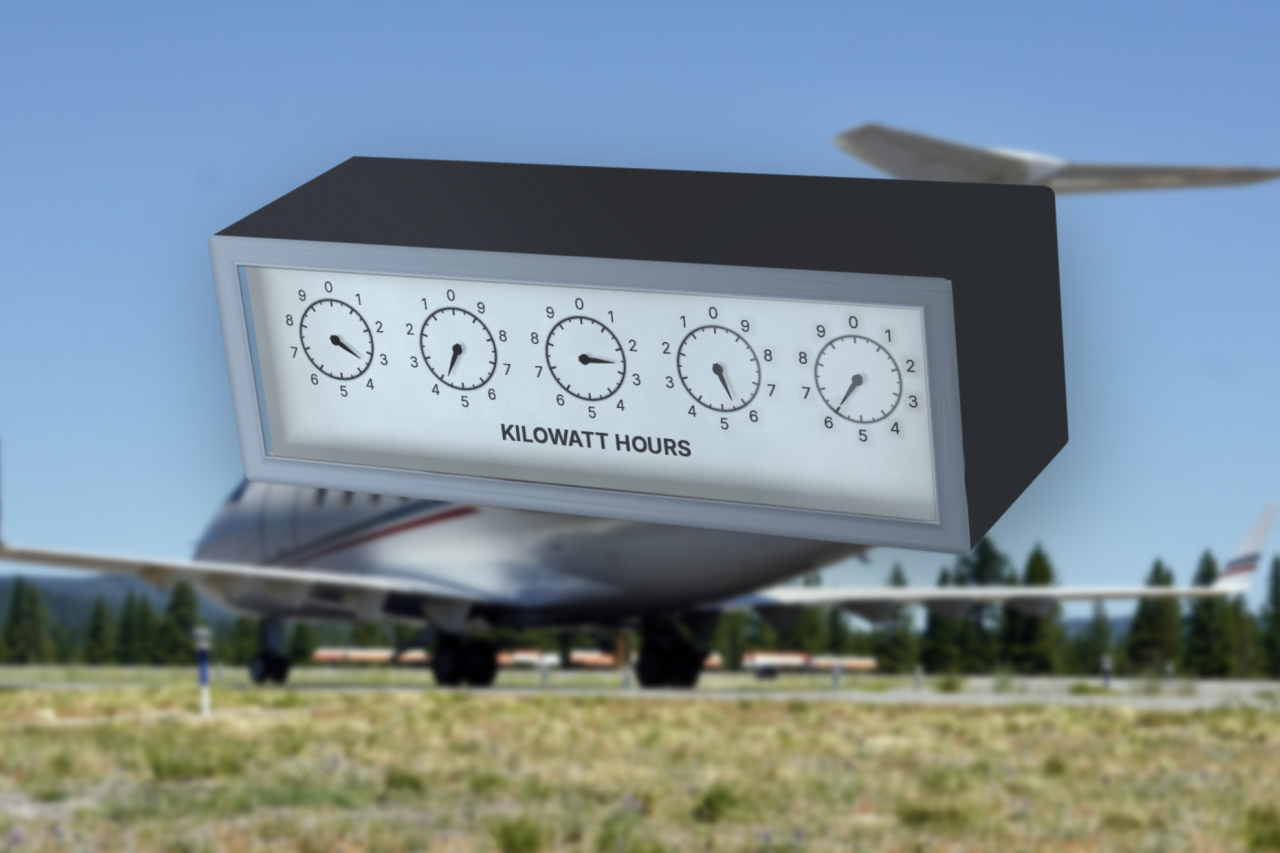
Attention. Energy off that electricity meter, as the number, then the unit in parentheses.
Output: 34256 (kWh)
